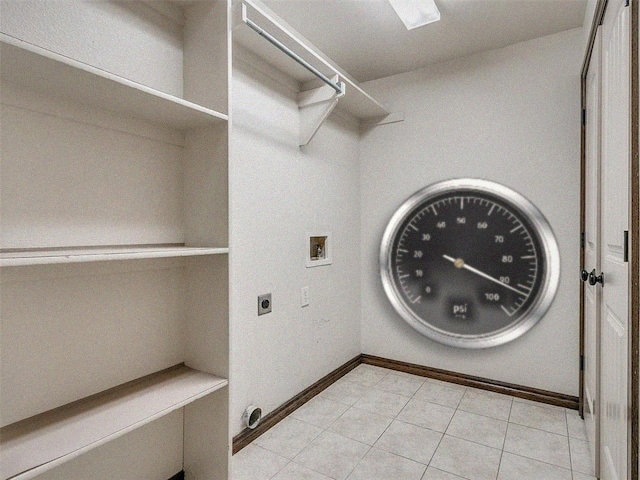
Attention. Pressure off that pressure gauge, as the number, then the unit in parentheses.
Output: 92 (psi)
